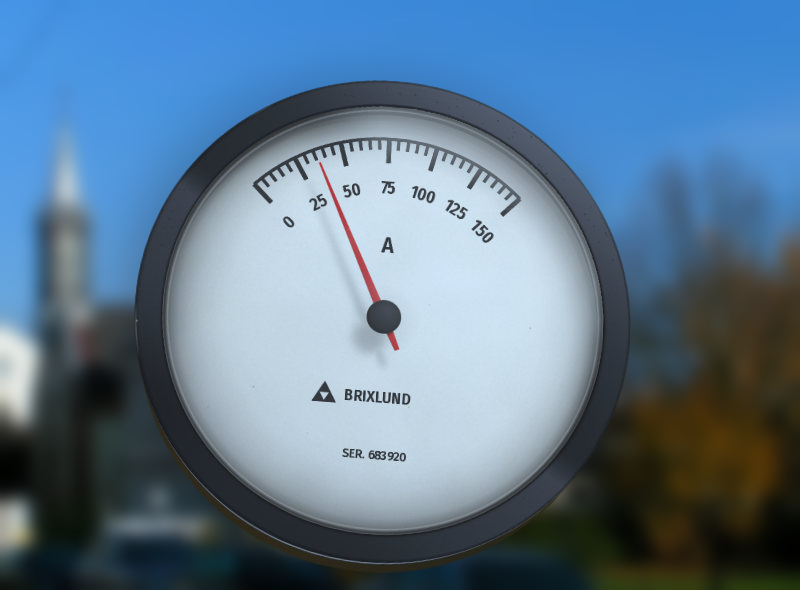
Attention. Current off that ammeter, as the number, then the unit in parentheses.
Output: 35 (A)
